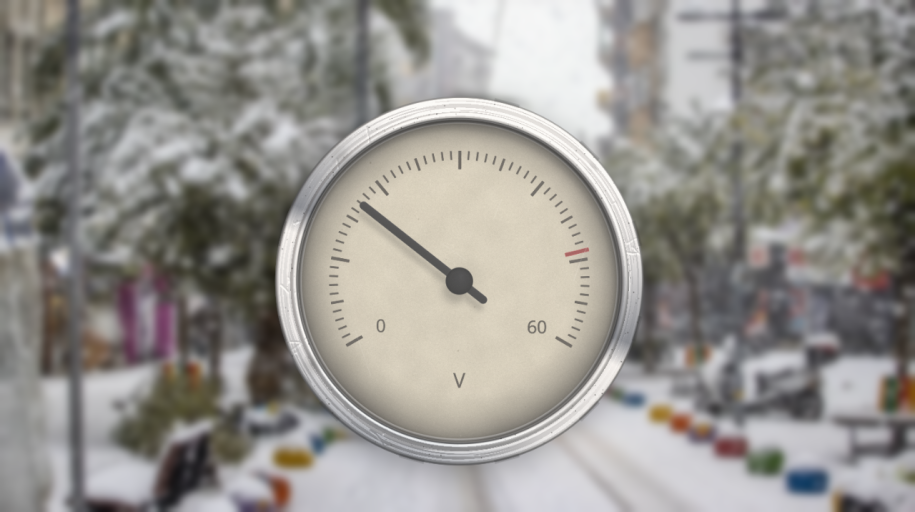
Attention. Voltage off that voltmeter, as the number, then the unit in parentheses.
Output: 17 (V)
